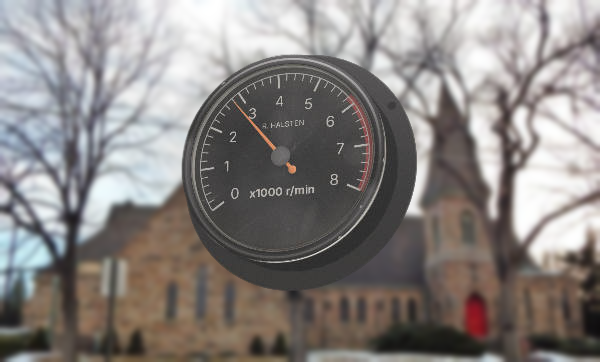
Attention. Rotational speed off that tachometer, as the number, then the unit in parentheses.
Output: 2800 (rpm)
